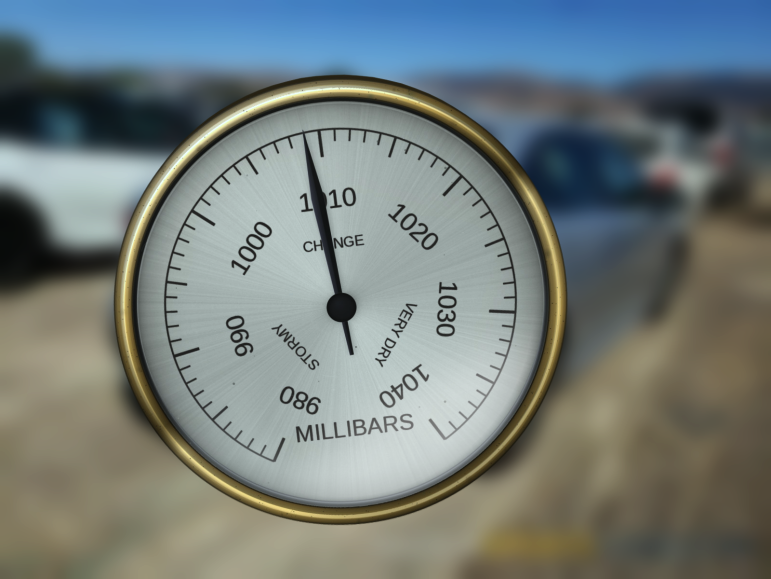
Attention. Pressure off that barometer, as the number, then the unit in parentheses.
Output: 1009 (mbar)
